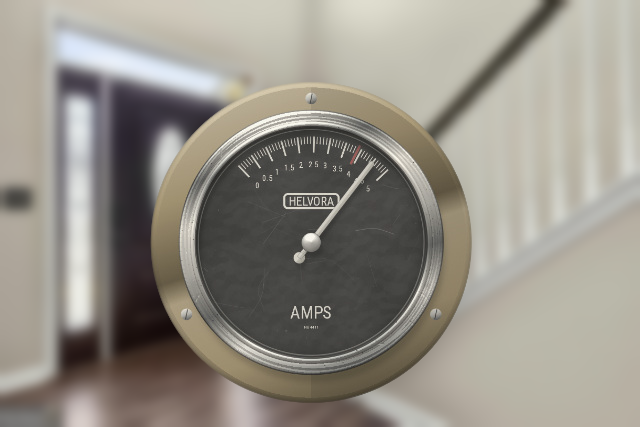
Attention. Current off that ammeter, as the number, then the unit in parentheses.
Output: 4.5 (A)
